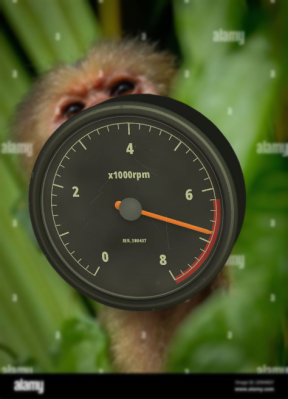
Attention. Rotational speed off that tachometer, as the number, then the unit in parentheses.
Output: 6800 (rpm)
